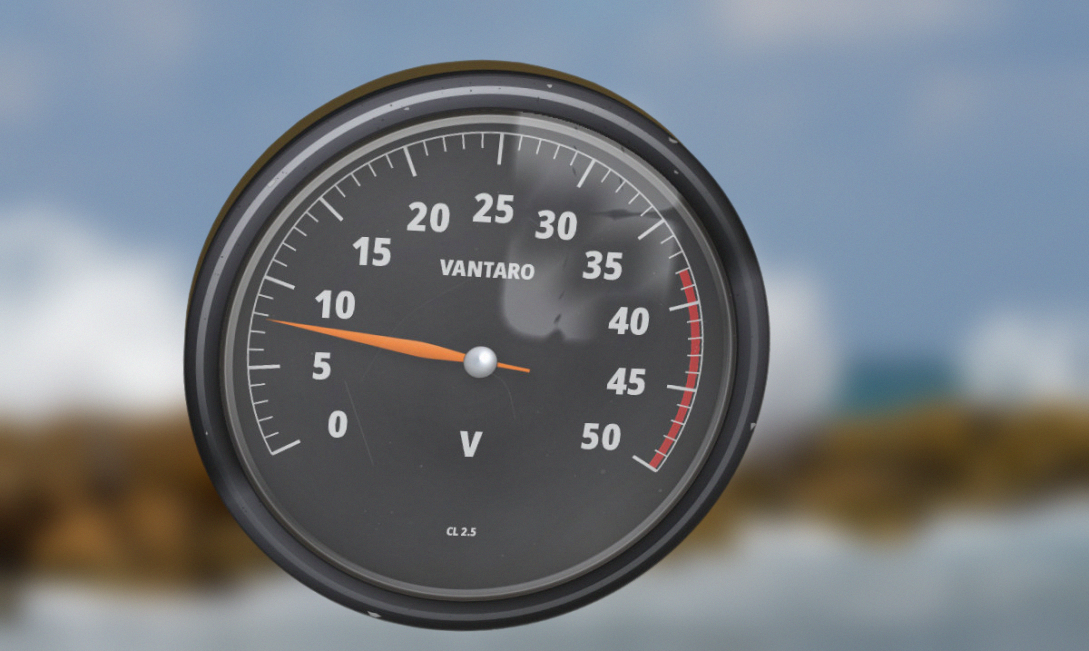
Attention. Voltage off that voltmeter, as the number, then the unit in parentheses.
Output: 8 (V)
